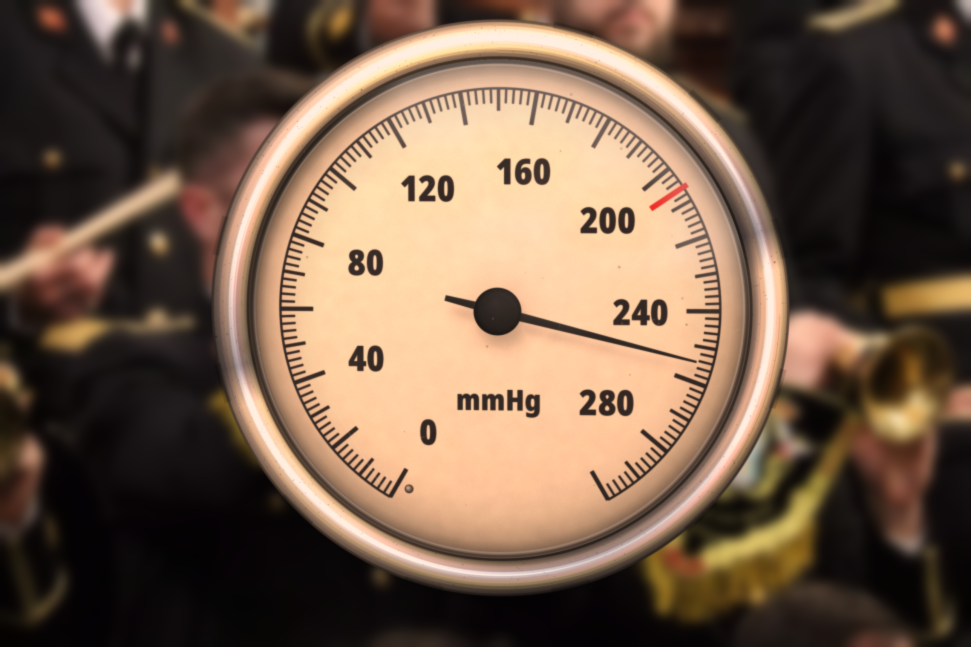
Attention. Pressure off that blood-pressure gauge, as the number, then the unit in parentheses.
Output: 254 (mmHg)
